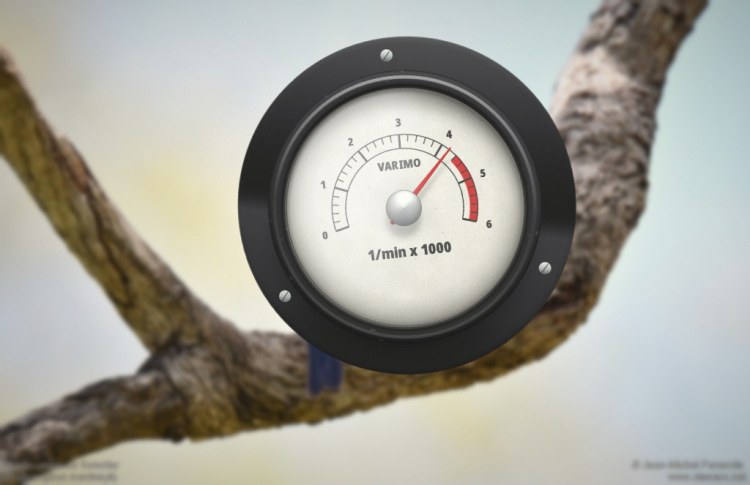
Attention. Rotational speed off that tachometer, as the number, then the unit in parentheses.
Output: 4200 (rpm)
